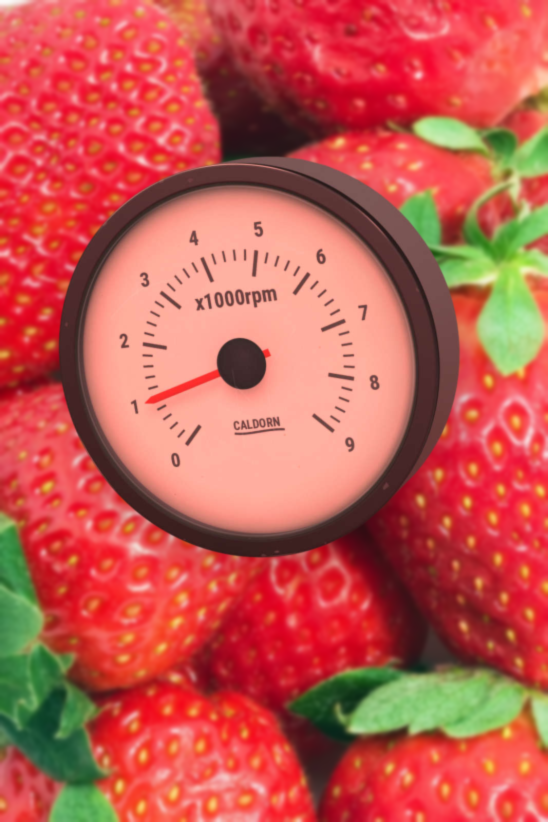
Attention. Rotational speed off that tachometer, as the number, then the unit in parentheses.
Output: 1000 (rpm)
